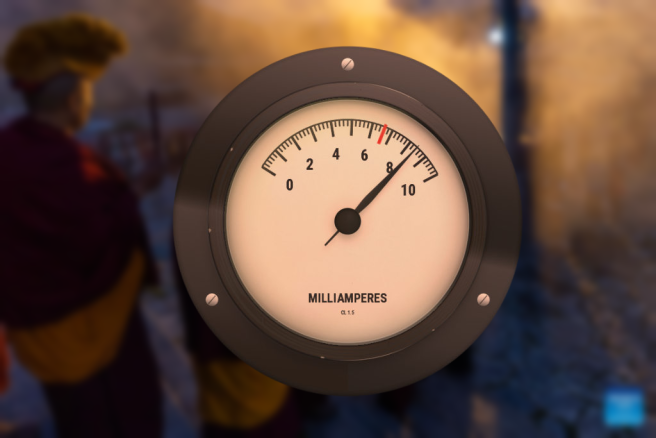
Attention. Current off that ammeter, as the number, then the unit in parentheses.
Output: 8.4 (mA)
